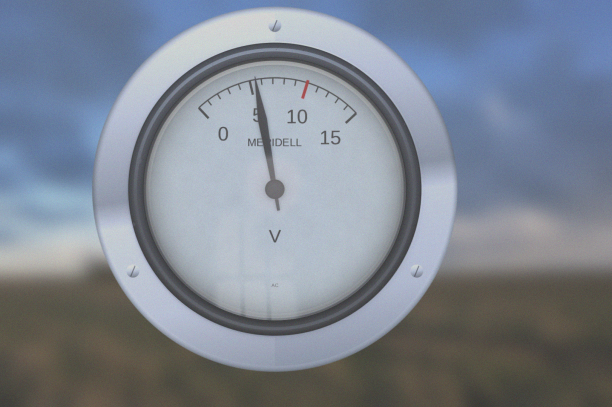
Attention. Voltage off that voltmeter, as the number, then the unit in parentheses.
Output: 5.5 (V)
